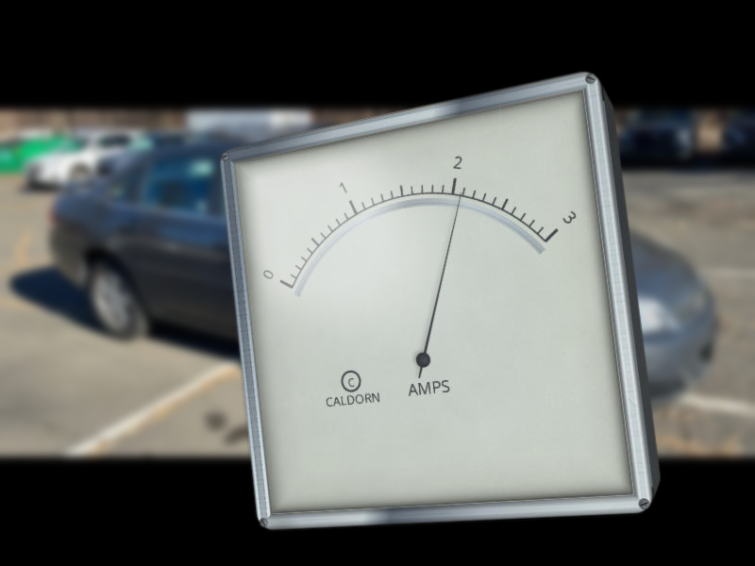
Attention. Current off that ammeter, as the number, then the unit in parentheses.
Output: 2.1 (A)
